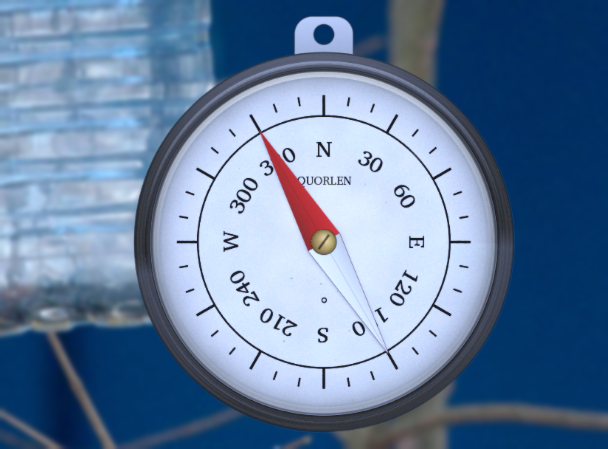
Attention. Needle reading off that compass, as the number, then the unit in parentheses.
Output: 330 (°)
